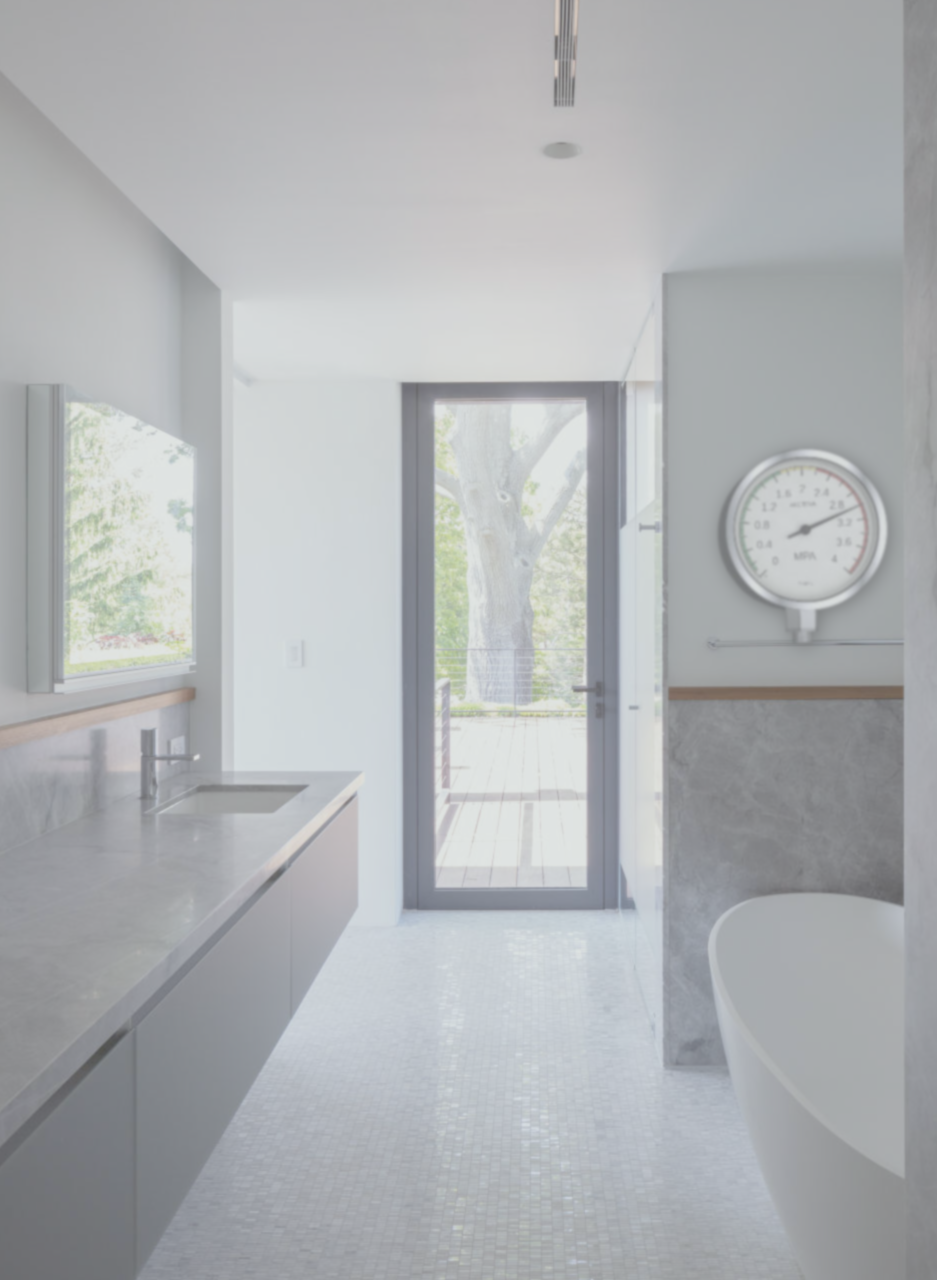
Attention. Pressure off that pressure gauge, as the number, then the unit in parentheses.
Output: 3 (MPa)
